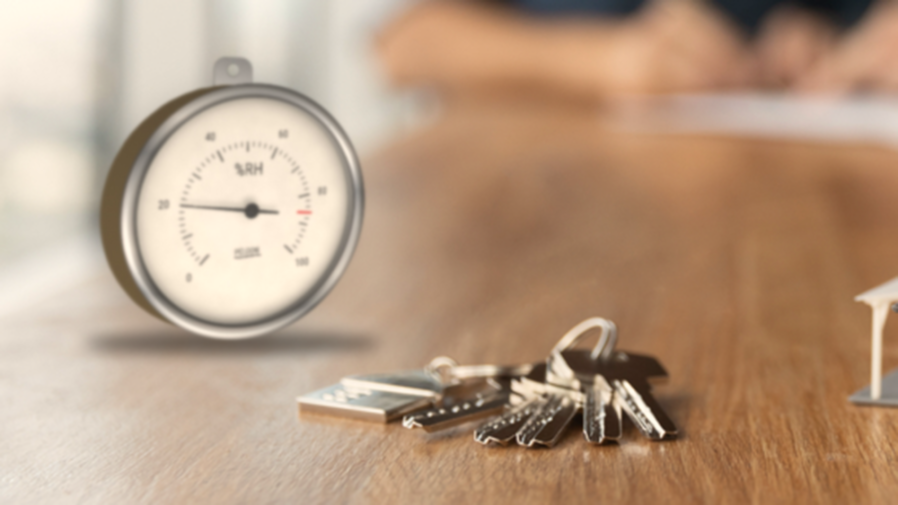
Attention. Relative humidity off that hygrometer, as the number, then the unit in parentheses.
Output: 20 (%)
